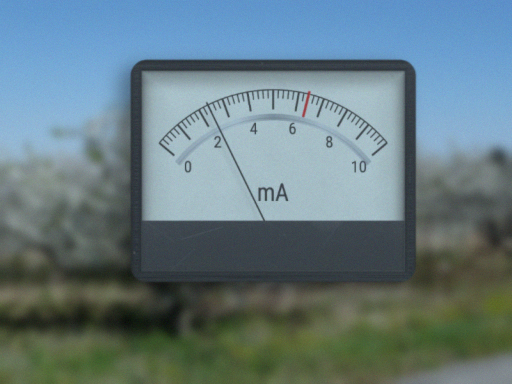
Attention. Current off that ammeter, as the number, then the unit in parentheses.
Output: 2.4 (mA)
